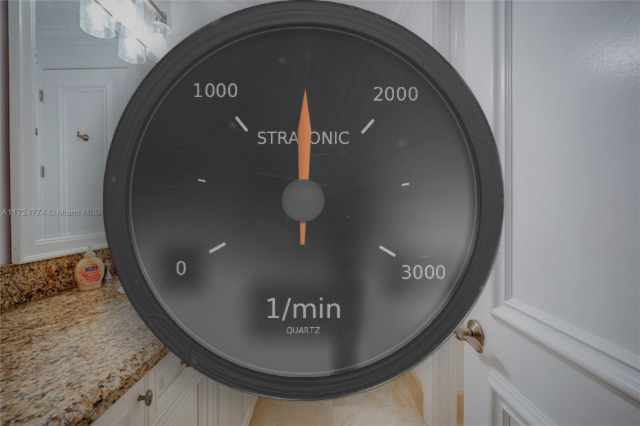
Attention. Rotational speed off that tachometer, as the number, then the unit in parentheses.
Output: 1500 (rpm)
